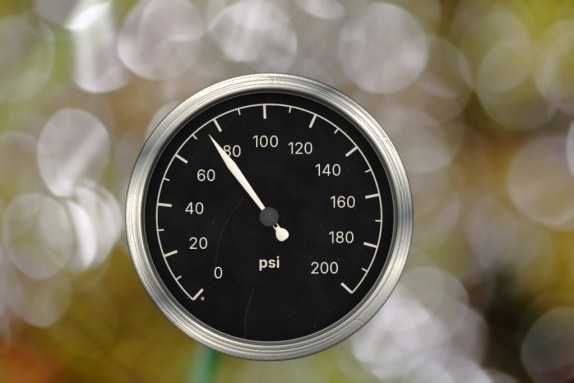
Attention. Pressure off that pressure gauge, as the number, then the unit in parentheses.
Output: 75 (psi)
